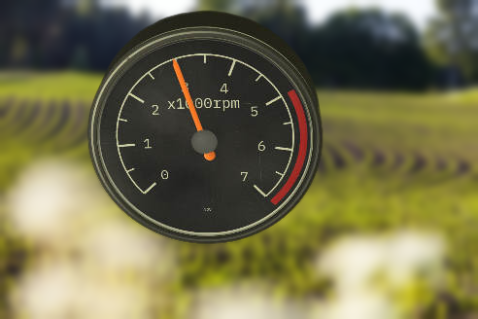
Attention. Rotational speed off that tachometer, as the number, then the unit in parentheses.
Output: 3000 (rpm)
